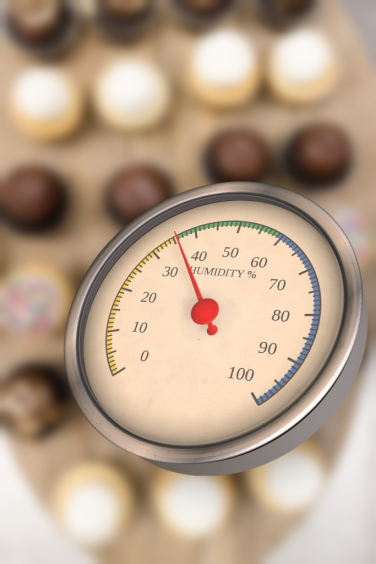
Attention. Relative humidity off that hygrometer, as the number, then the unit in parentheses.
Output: 36 (%)
